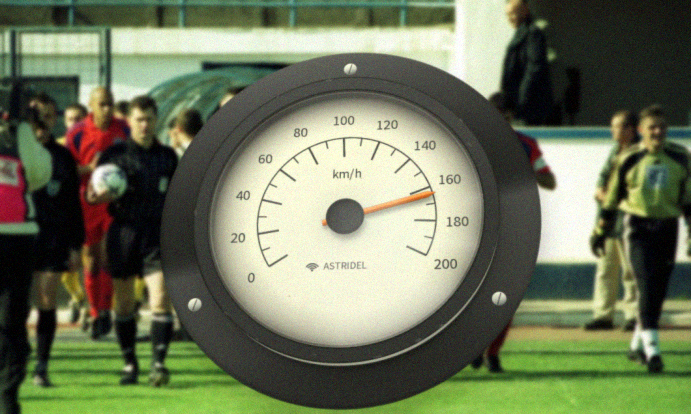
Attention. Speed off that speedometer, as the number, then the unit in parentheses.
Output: 165 (km/h)
